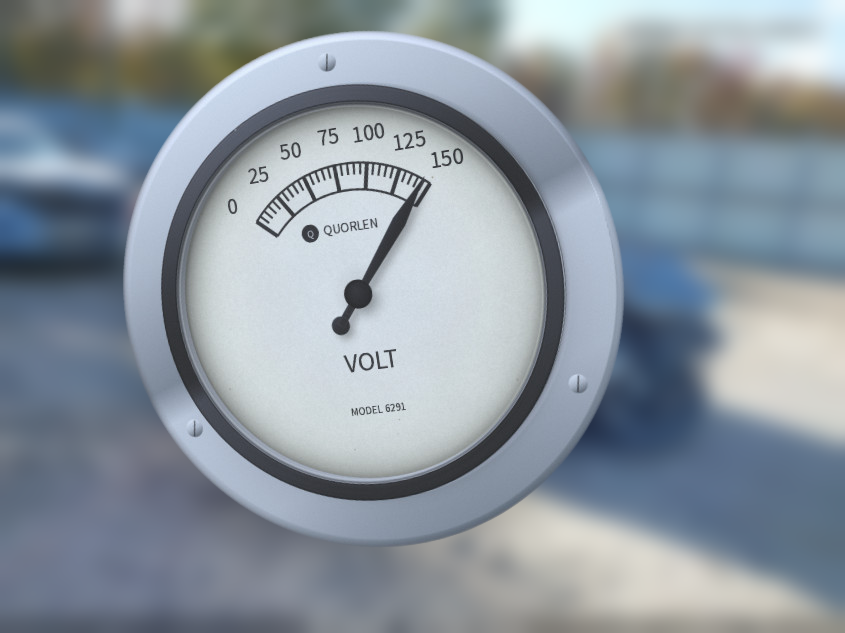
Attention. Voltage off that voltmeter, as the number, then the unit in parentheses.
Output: 145 (V)
